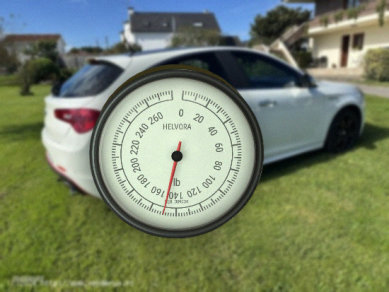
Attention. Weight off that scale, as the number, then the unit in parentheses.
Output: 150 (lb)
